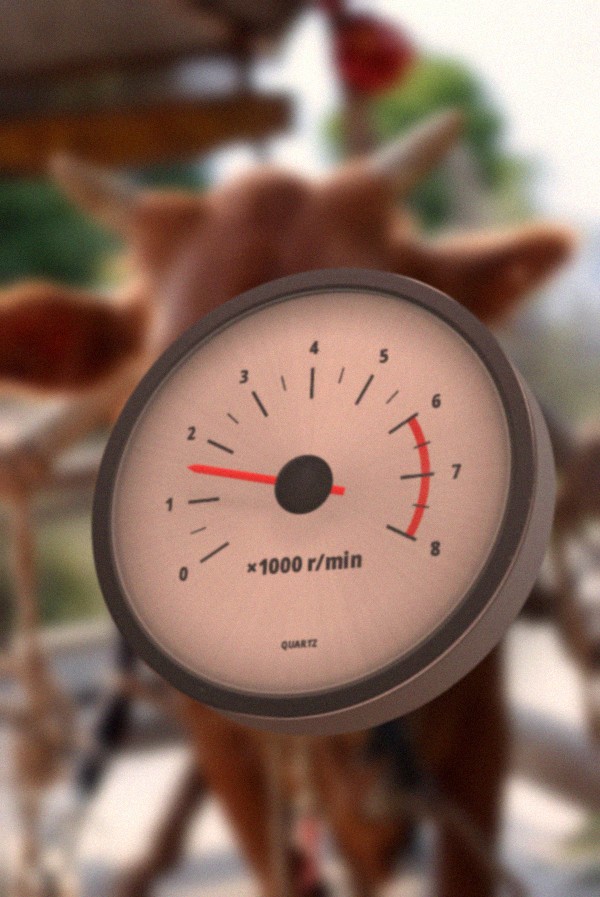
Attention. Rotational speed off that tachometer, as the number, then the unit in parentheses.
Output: 1500 (rpm)
